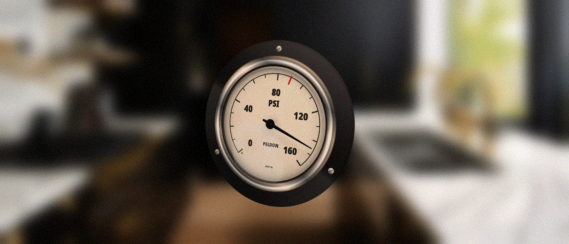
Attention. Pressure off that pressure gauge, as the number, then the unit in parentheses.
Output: 145 (psi)
